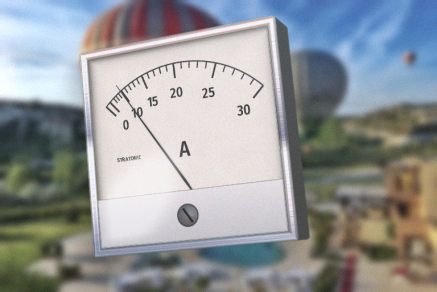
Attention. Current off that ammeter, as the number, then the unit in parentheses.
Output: 10 (A)
